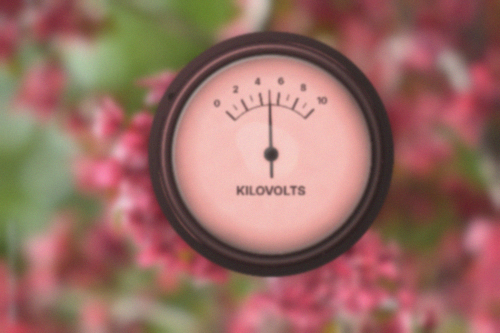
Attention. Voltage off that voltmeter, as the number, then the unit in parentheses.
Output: 5 (kV)
